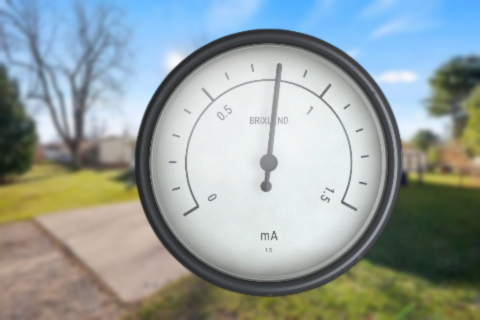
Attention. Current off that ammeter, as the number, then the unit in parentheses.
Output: 0.8 (mA)
